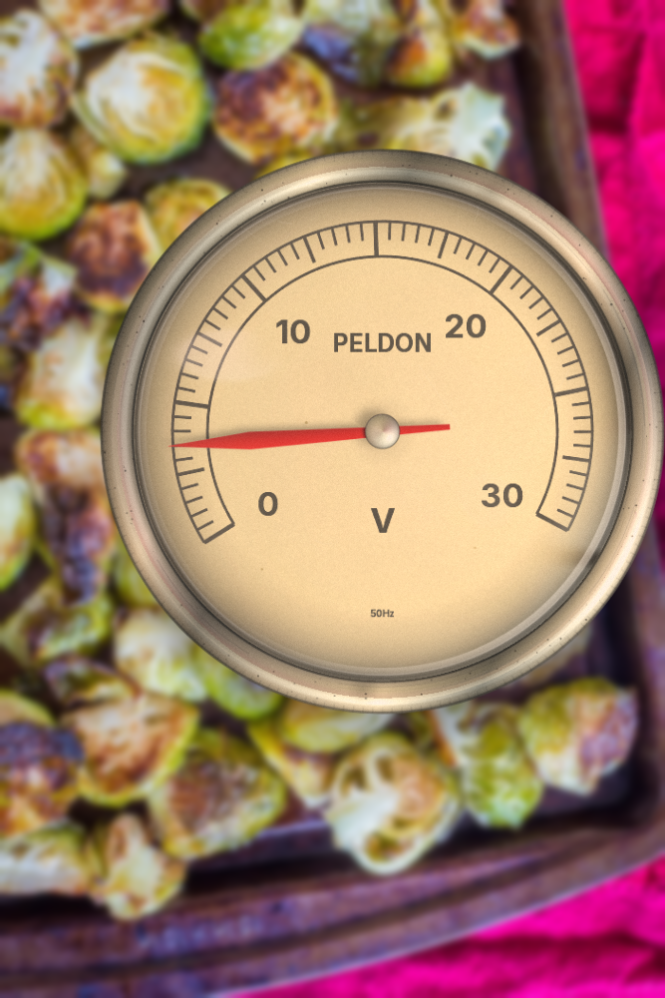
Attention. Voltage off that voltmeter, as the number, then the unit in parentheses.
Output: 3.5 (V)
